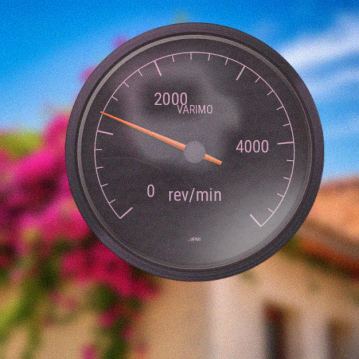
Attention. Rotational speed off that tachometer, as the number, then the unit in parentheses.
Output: 1200 (rpm)
